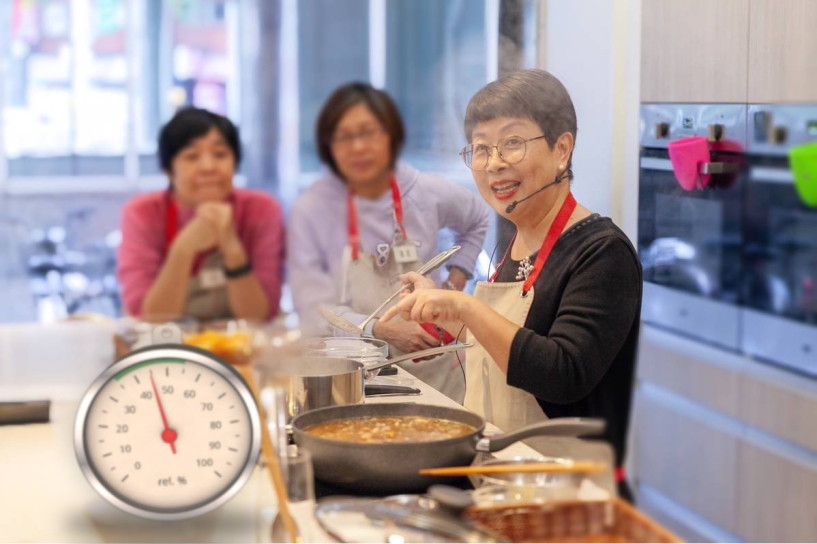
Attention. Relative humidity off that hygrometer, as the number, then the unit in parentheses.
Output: 45 (%)
